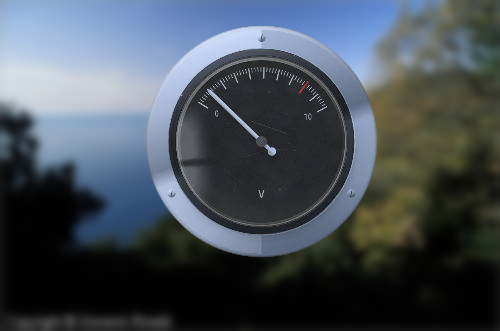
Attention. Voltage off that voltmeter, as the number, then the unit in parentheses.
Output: 1 (V)
